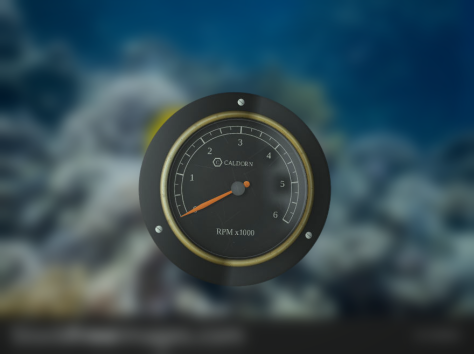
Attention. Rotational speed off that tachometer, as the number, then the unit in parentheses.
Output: 0 (rpm)
